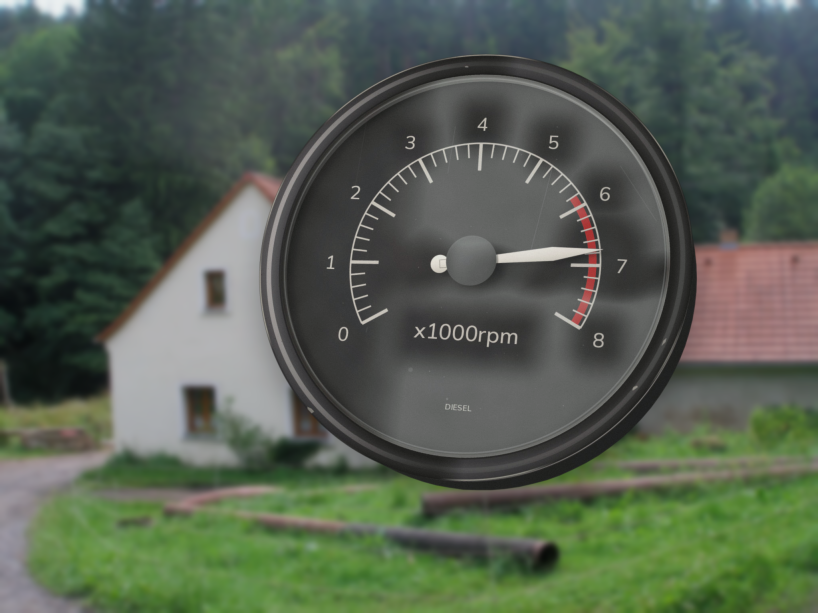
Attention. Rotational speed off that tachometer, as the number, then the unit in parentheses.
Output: 6800 (rpm)
